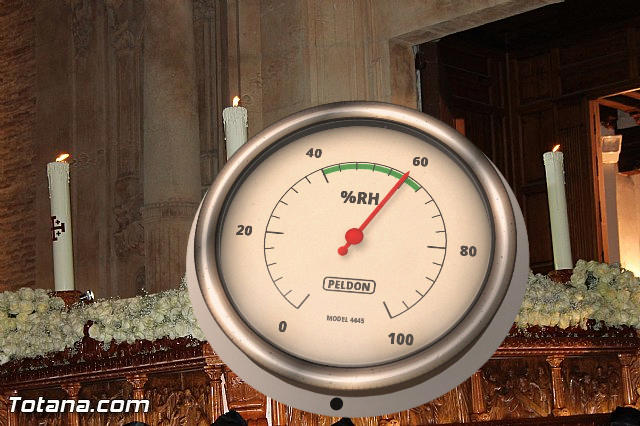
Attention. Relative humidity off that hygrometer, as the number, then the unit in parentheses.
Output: 60 (%)
